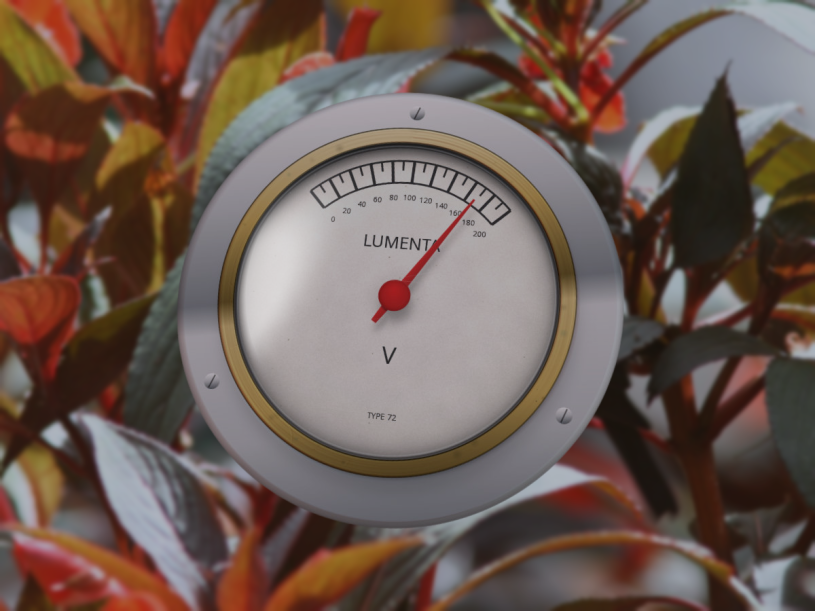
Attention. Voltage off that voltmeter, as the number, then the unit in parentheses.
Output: 170 (V)
